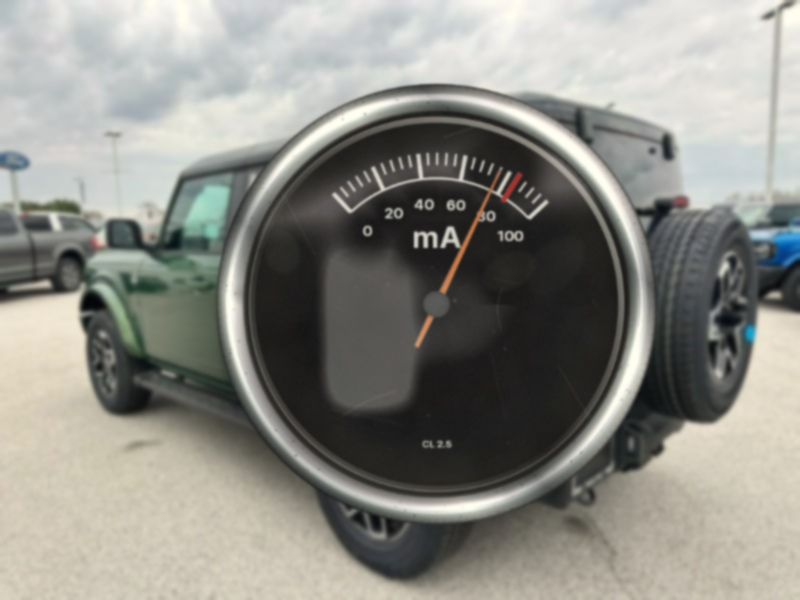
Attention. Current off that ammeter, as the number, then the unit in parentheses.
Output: 76 (mA)
